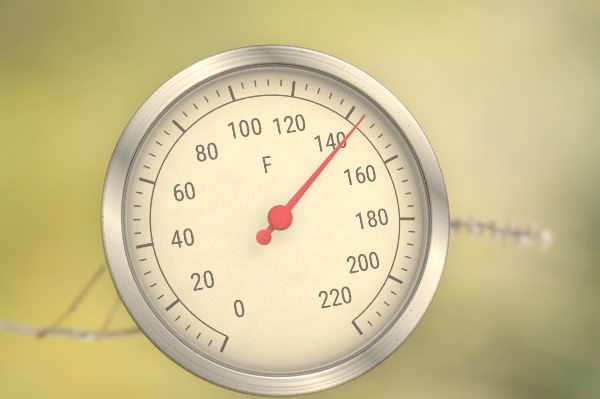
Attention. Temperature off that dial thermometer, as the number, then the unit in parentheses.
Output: 144 (°F)
